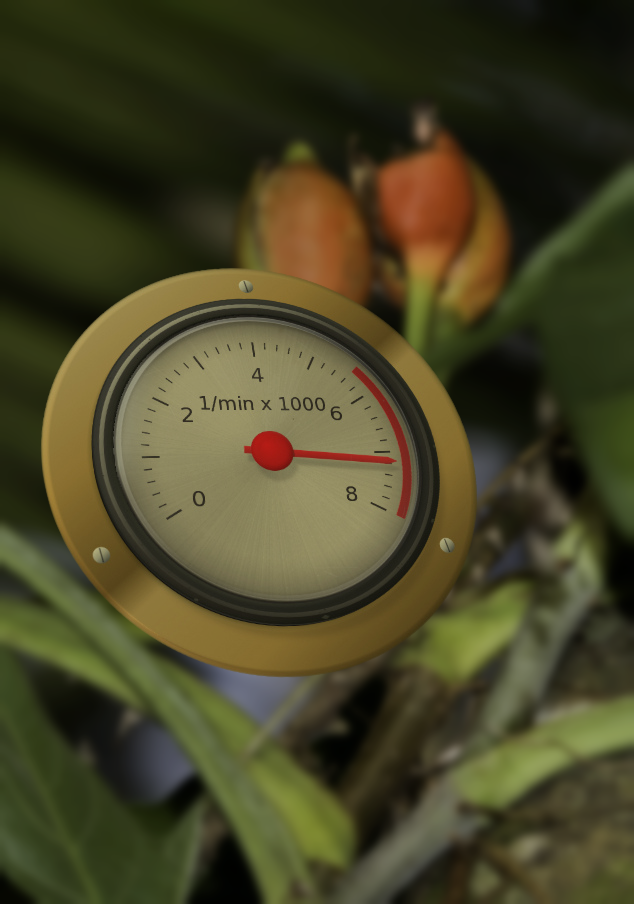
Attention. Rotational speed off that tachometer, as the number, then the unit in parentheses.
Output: 7200 (rpm)
